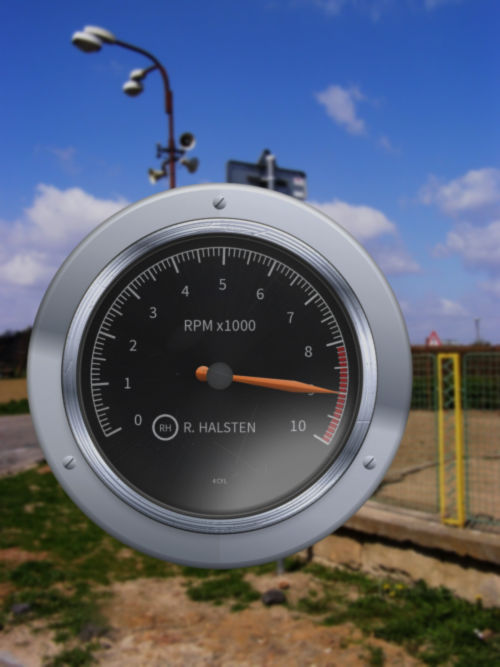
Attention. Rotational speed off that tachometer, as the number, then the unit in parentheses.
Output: 9000 (rpm)
